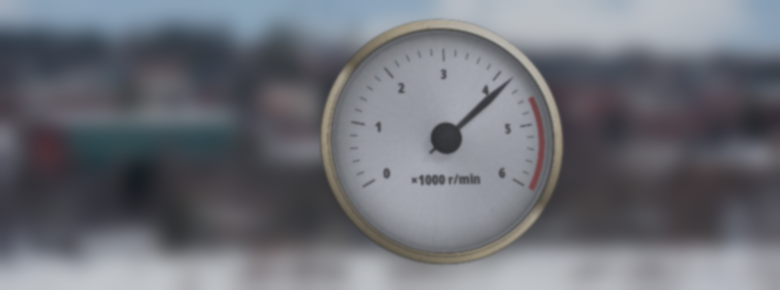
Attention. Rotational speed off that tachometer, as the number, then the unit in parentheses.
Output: 4200 (rpm)
